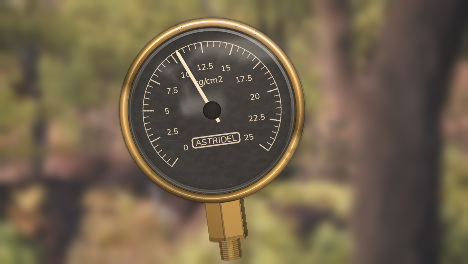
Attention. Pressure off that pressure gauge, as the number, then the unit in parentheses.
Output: 10.5 (kg/cm²)
